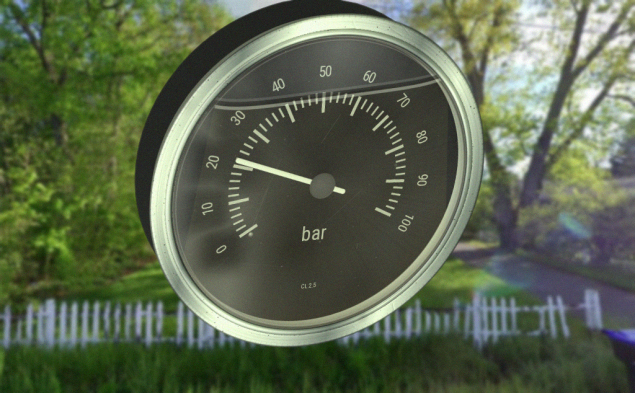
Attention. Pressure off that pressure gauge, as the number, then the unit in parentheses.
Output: 22 (bar)
